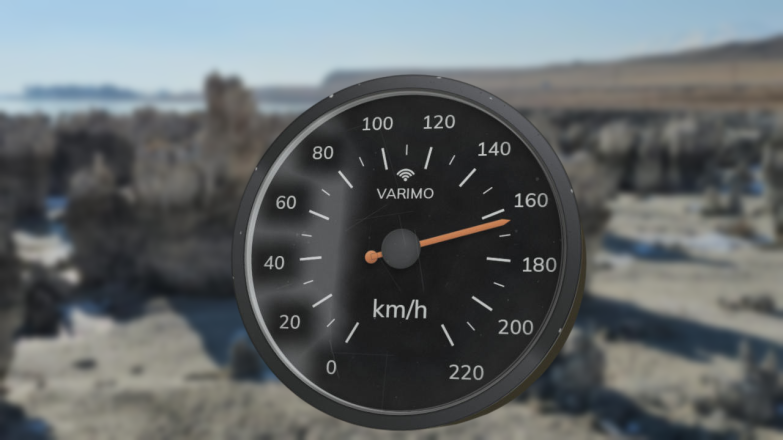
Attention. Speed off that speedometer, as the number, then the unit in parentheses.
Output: 165 (km/h)
